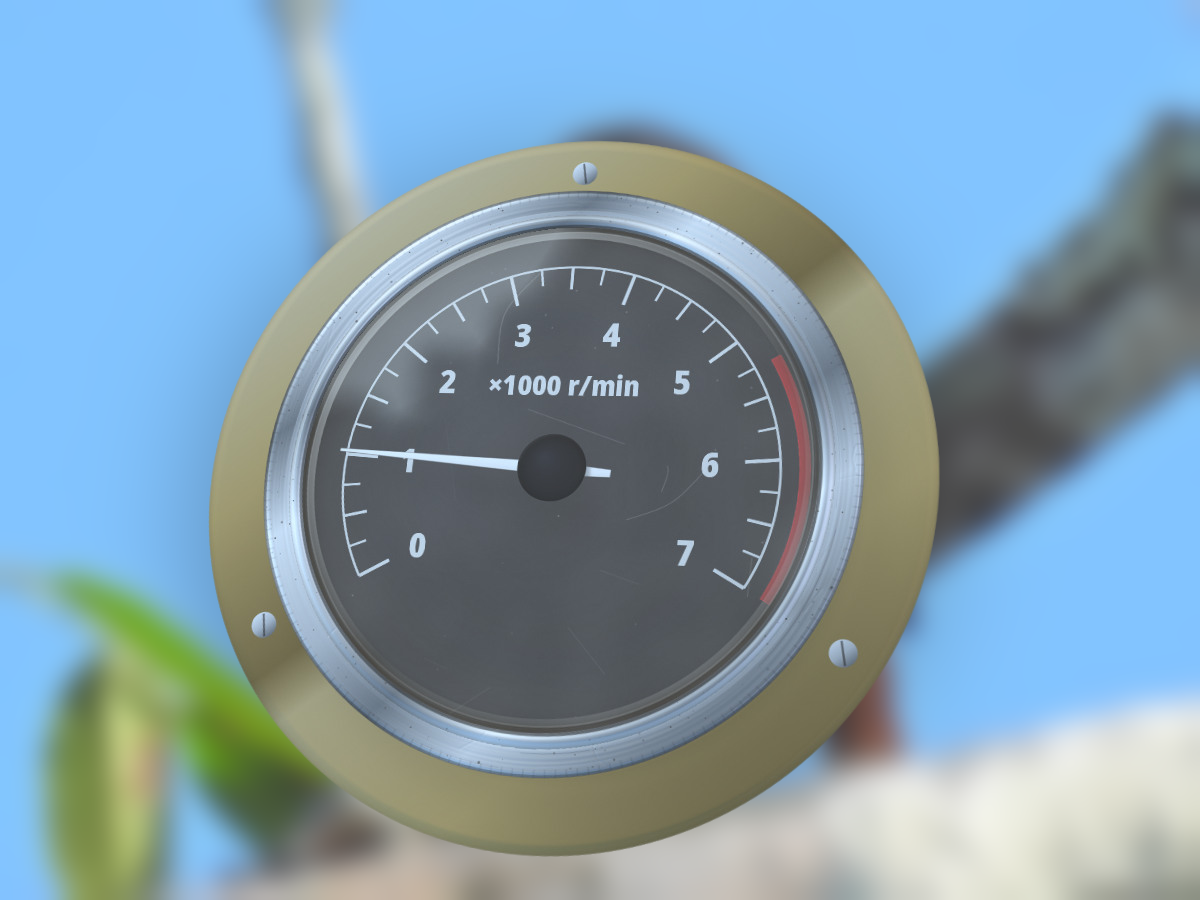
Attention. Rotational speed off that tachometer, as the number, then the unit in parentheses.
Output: 1000 (rpm)
